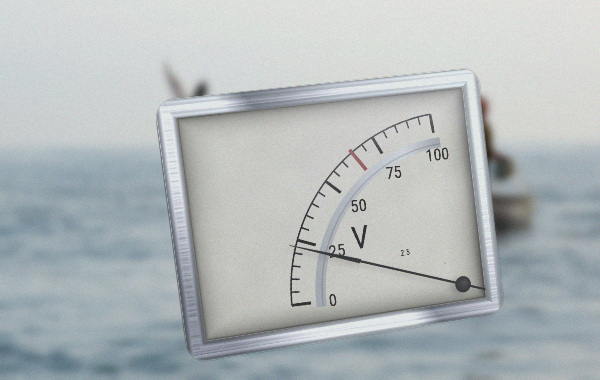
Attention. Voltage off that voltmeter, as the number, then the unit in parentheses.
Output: 22.5 (V)
